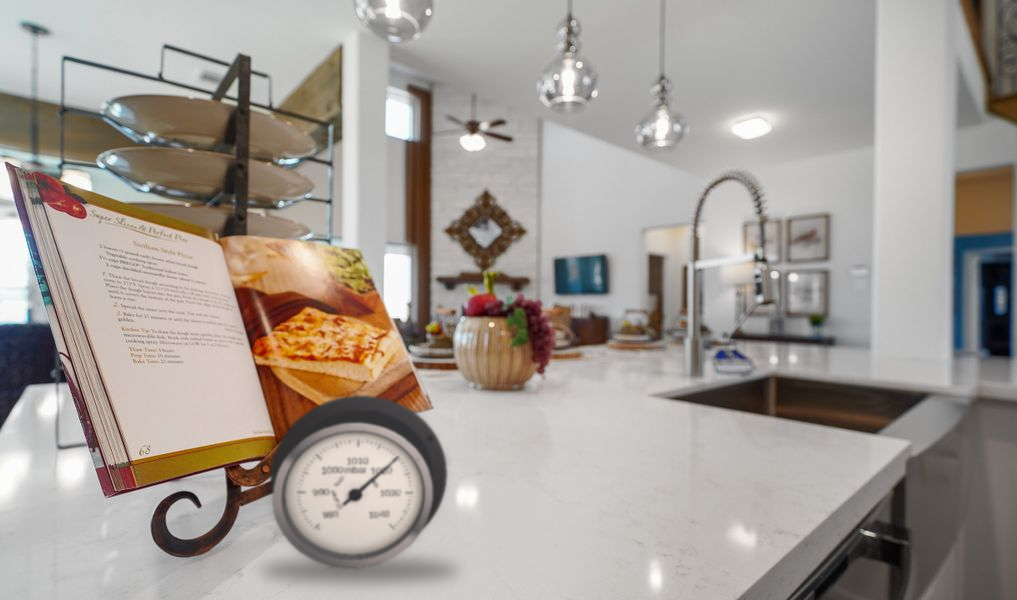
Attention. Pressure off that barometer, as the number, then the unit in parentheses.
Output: 1020 (mbar)
